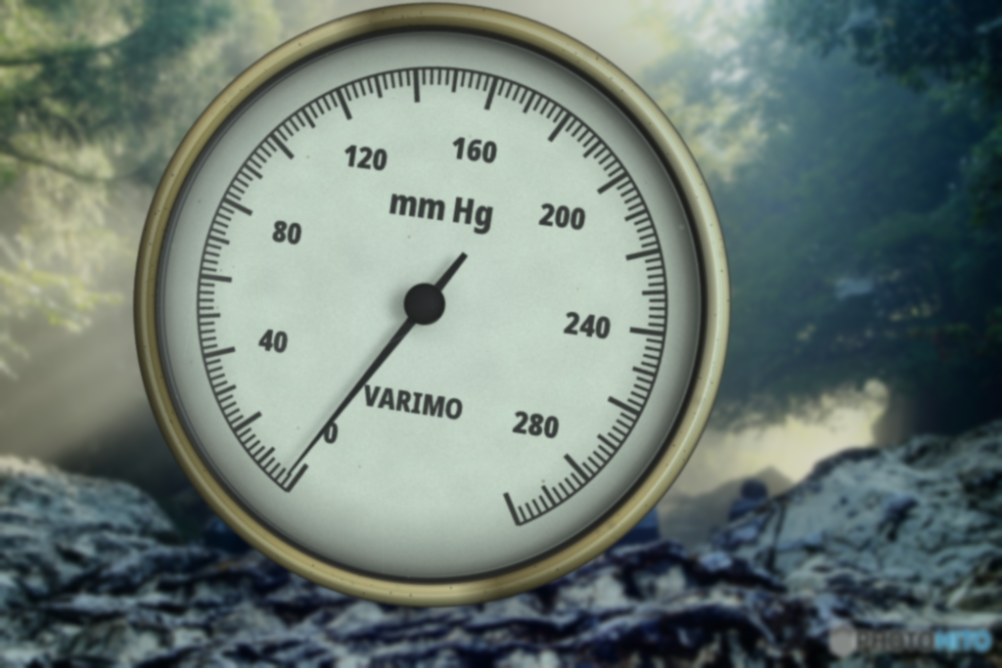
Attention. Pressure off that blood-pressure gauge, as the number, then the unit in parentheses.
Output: 2 (mmHg)
